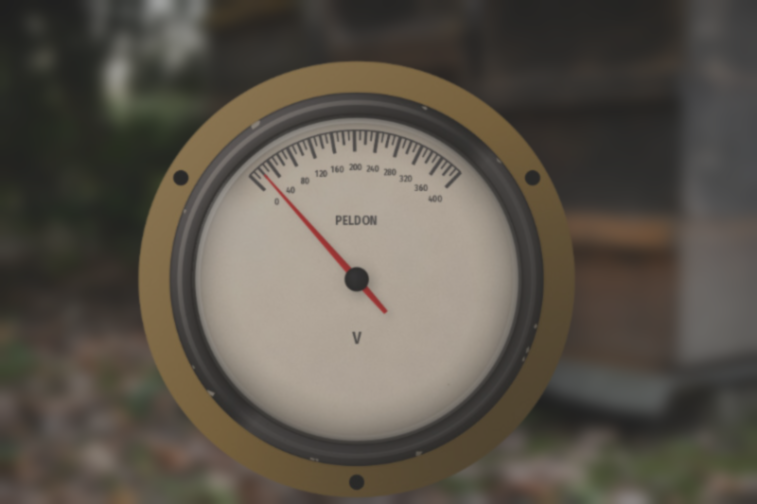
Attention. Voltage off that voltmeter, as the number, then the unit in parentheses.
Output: 20 (V)
